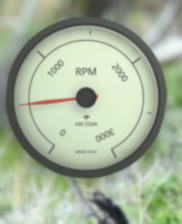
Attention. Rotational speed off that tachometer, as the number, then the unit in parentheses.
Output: 500 (rpm)
